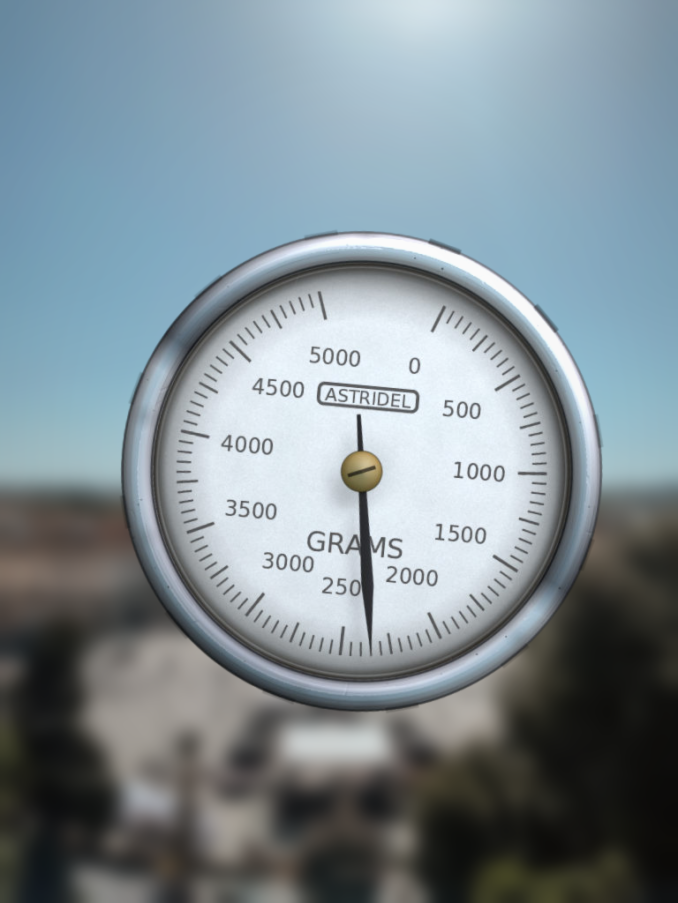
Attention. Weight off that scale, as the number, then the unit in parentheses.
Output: 2350 (g)
